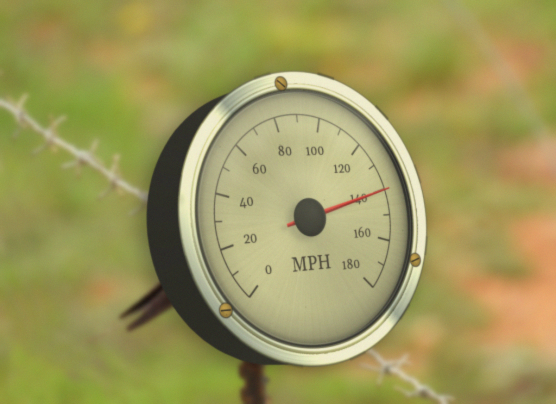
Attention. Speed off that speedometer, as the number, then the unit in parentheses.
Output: 140 (mph)
